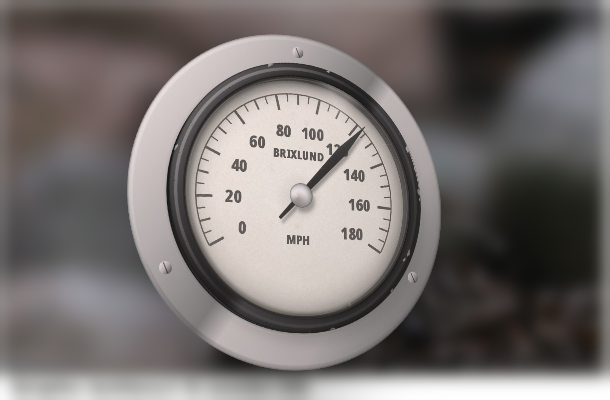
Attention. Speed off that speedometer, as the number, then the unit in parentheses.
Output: 122.5 (mph)
